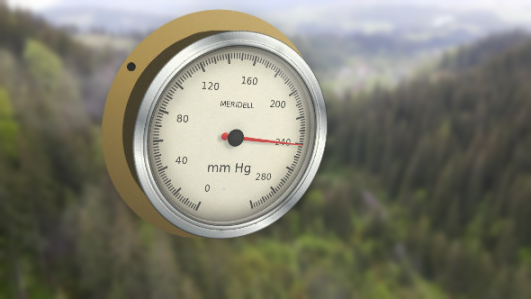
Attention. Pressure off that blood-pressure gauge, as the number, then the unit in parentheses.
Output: 240 (mmHg)
